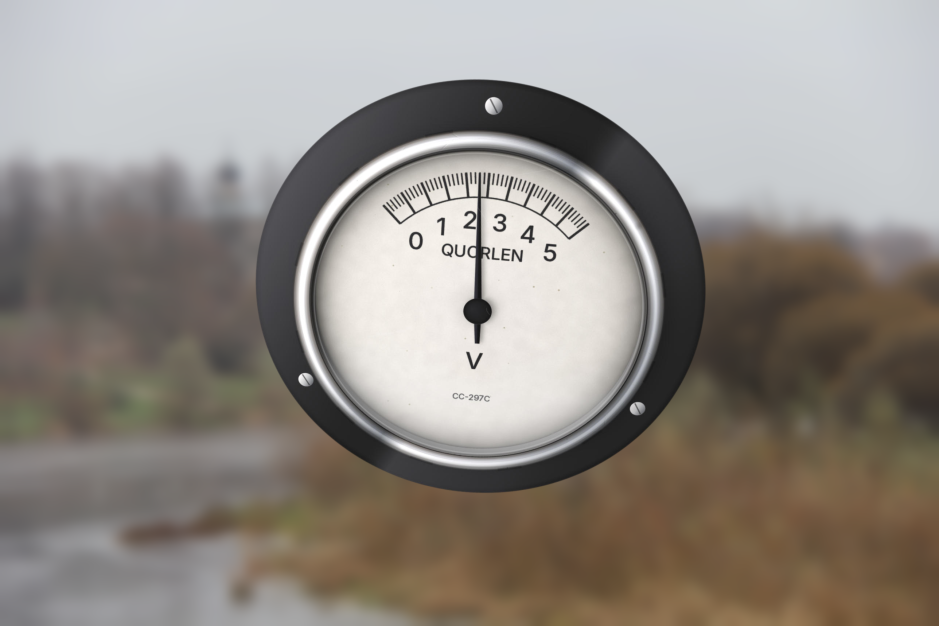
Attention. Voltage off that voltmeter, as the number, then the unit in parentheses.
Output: 2.3 (V)
